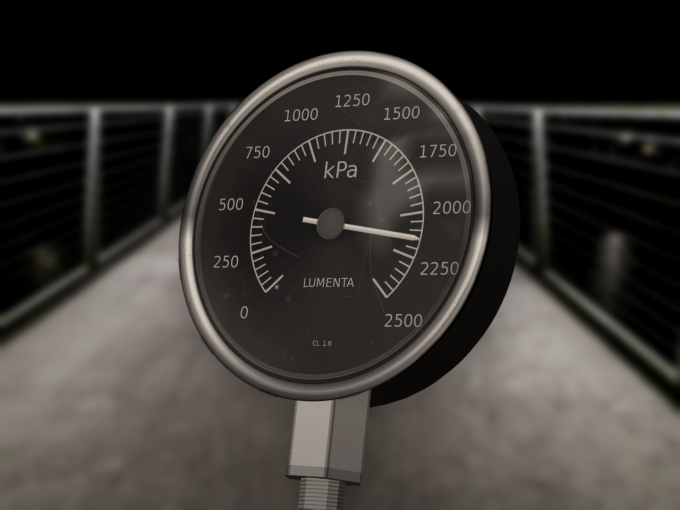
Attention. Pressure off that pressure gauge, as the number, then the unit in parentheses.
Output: 2150 (kPa)
